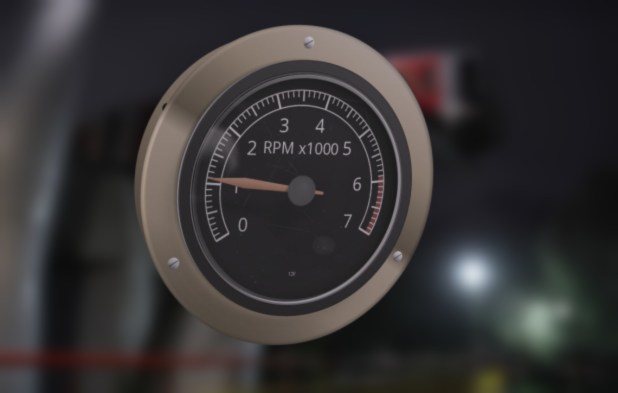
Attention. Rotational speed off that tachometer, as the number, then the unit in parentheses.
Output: 1100 (rpm)
